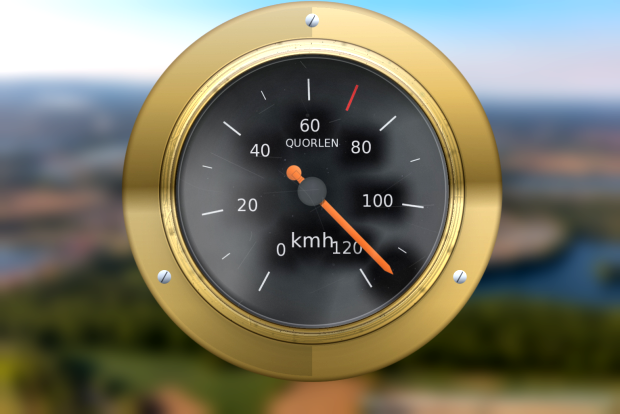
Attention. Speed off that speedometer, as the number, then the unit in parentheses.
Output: 115 (km/h)
